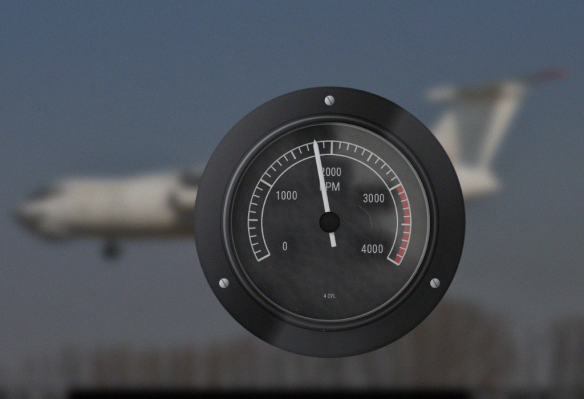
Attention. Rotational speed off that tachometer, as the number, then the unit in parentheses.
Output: 1800 (rpm)
